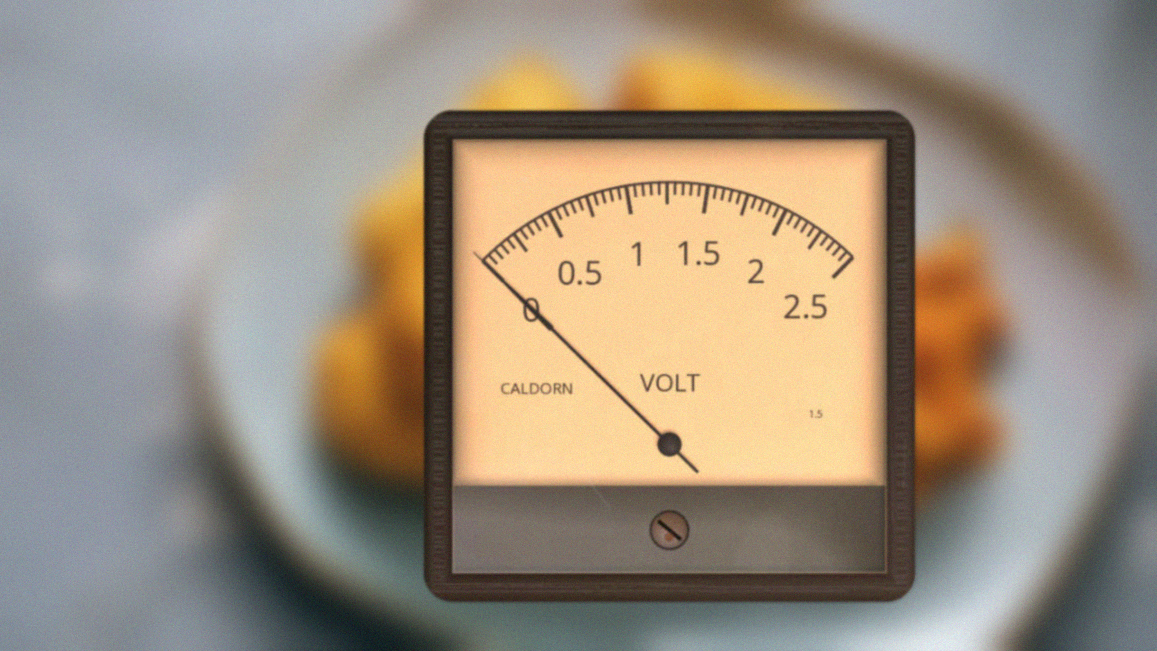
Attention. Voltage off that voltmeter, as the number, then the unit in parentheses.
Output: 0 (V)
